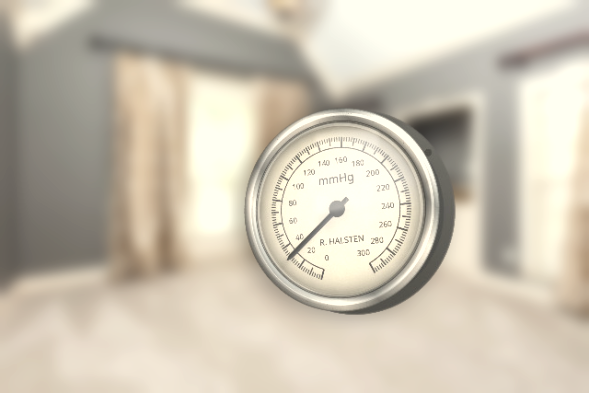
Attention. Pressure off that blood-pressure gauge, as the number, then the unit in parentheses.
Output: 30 (mmHg)
